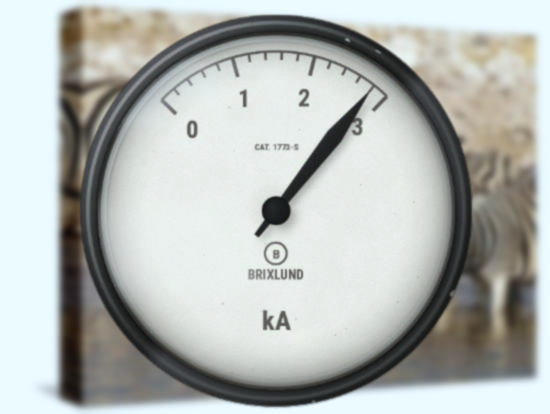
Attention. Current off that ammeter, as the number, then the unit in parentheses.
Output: 2.8 (kA)
